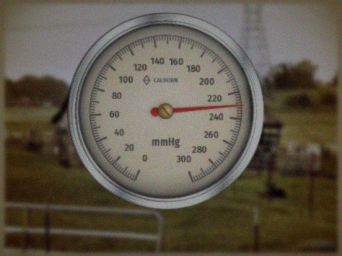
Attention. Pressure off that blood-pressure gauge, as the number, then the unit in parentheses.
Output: 230 (mmHg)
